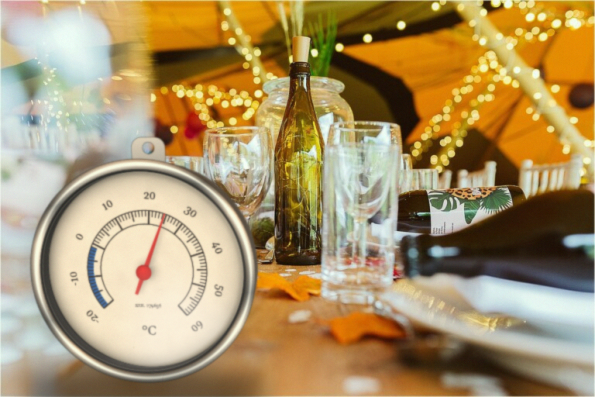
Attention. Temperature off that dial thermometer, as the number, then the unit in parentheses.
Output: 25 (°C)
